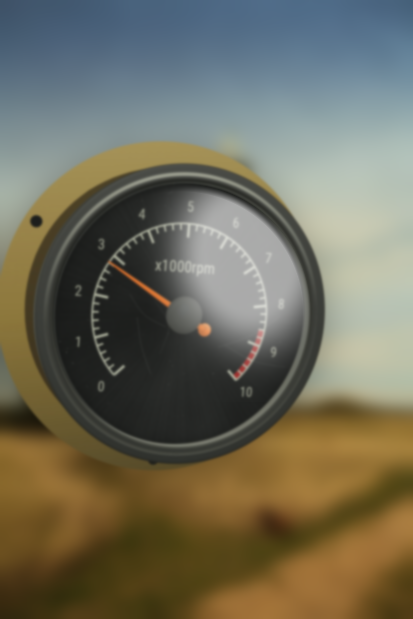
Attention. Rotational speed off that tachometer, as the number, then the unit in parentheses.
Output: 2800 (rpm)
